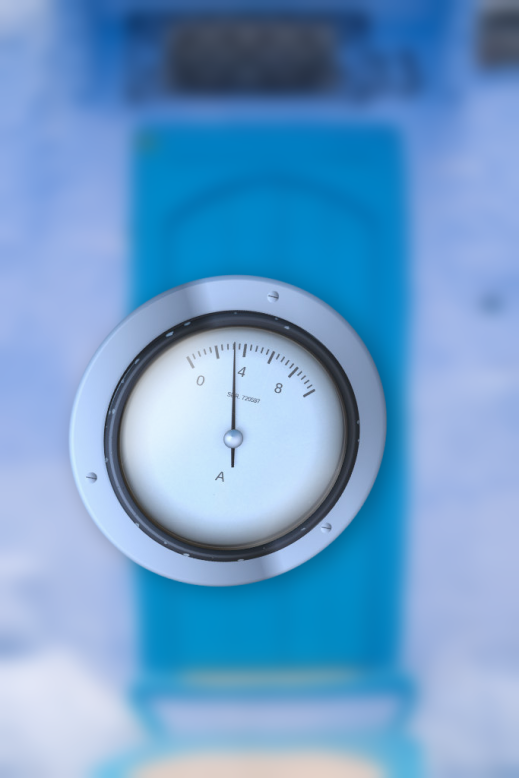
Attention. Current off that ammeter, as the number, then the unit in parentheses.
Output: 3.2 (A)
